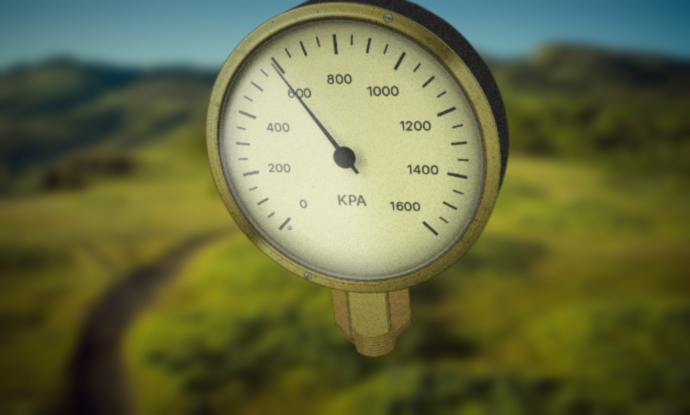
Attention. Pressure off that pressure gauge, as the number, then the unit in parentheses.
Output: 600 (kPa)
